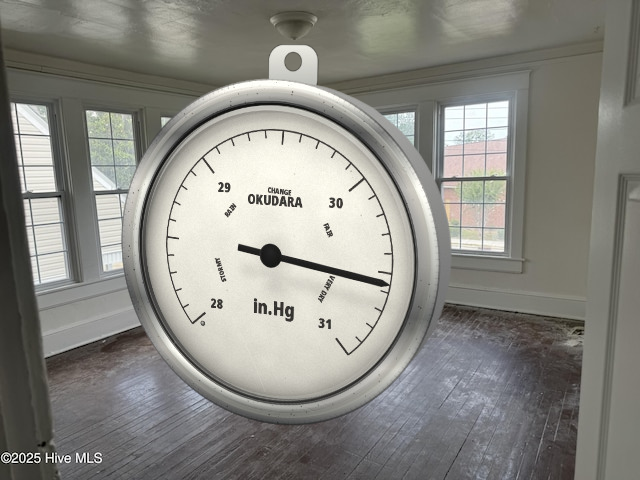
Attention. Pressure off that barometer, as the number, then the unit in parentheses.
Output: 30.55 (inHg)
